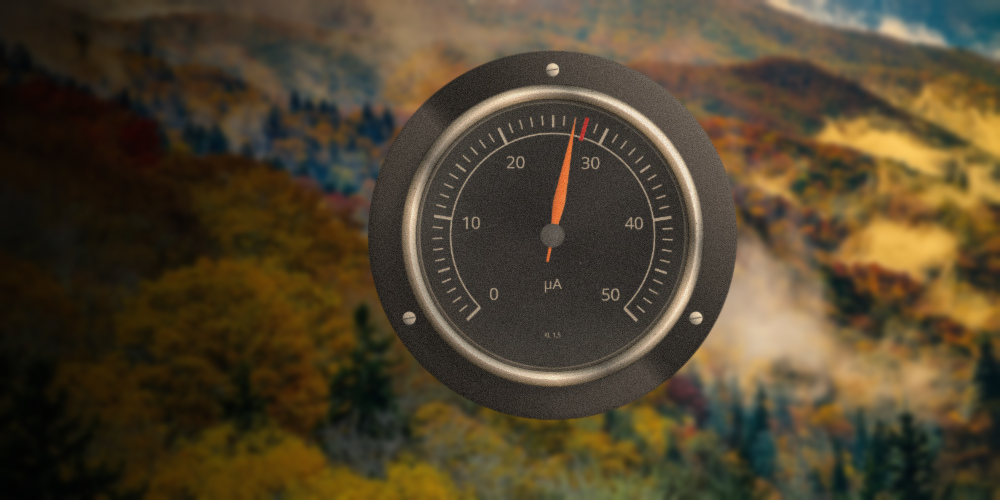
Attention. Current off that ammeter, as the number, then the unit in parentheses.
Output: 27 (µA)
